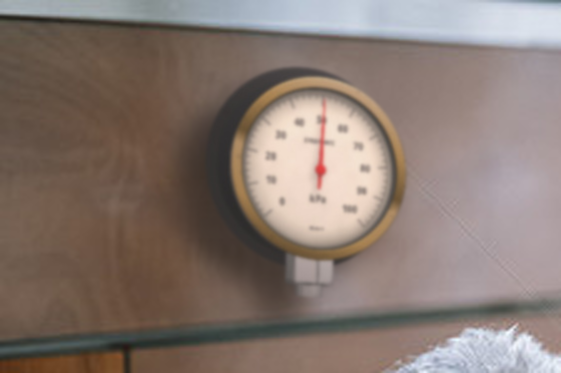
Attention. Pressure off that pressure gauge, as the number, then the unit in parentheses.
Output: 50 (kPa)
